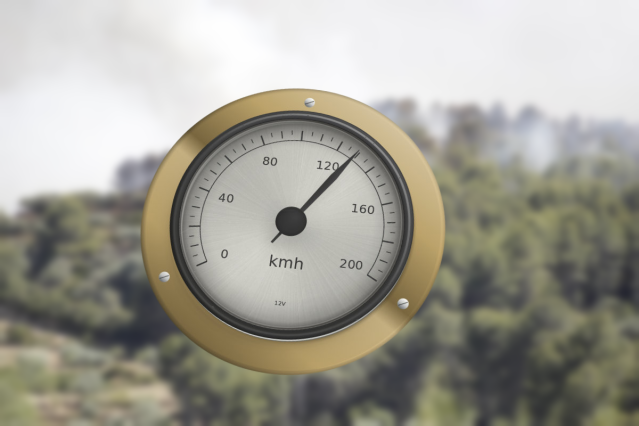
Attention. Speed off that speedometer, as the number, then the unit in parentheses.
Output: 130 (km/h)
